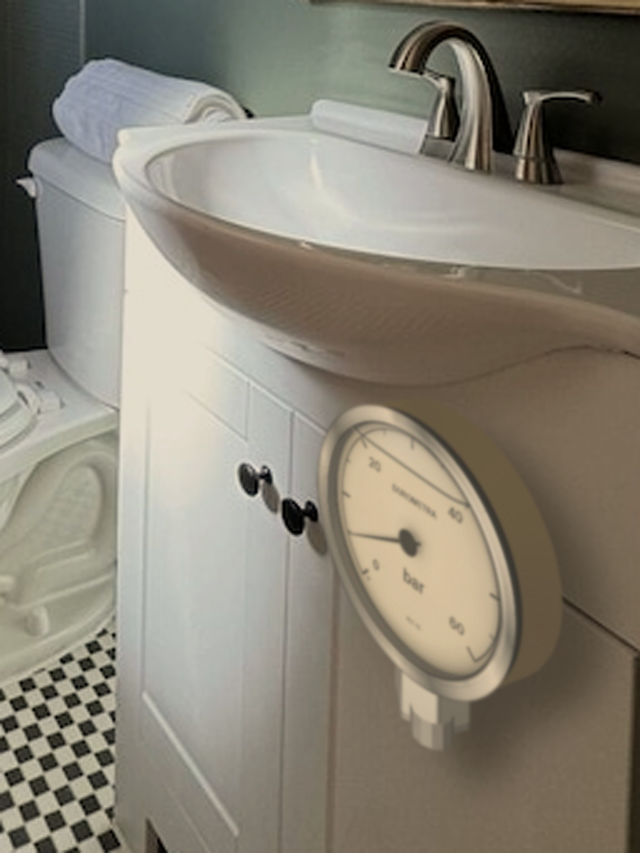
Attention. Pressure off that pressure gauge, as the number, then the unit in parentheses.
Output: 5 (bar)
